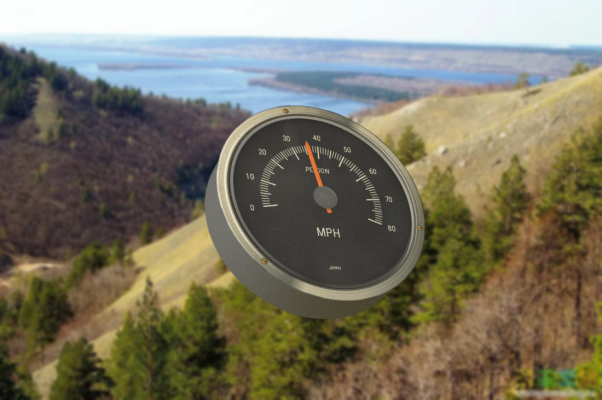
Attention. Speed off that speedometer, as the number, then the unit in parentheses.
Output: 35 (mph)
